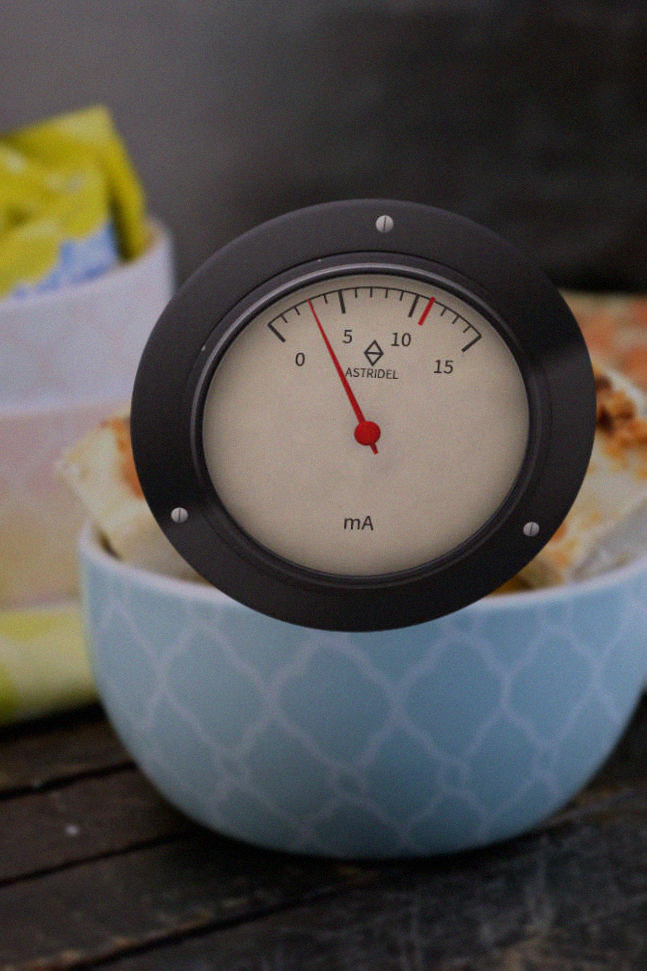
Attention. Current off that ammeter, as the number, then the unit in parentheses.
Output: 3 (mA)
